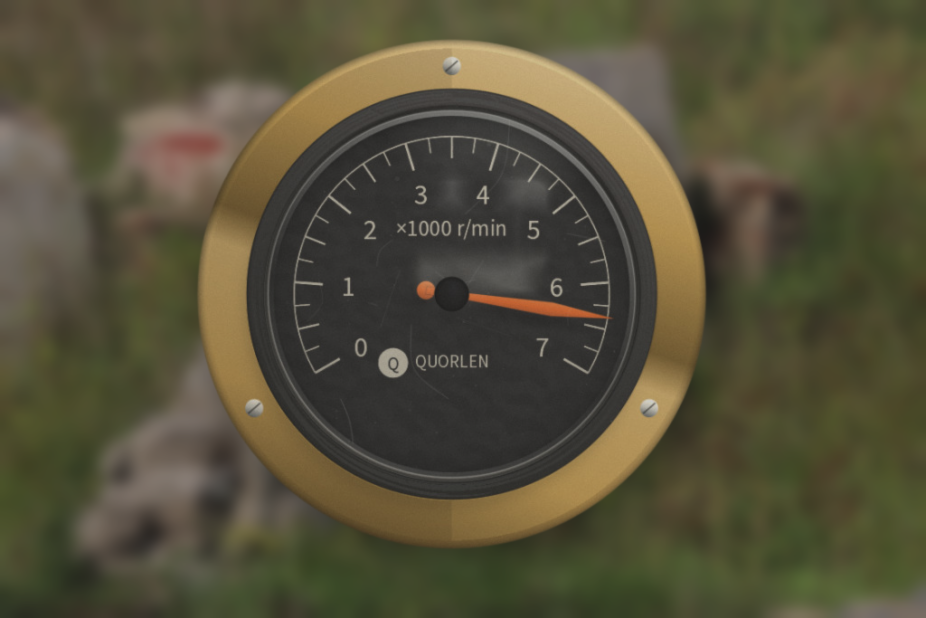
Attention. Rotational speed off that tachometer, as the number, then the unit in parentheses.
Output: 6375 (rpm)
